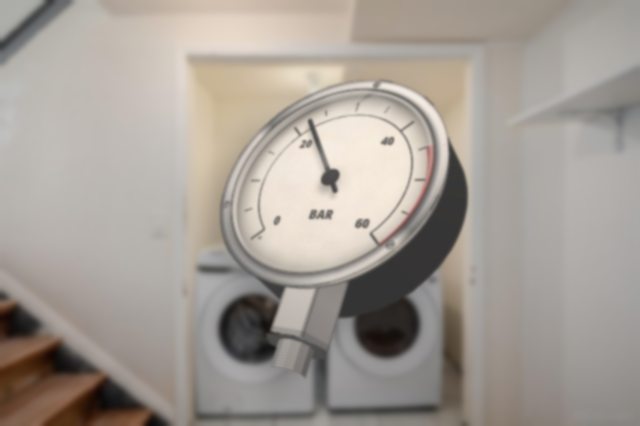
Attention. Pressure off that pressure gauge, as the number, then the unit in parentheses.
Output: 22.5 (bar)
